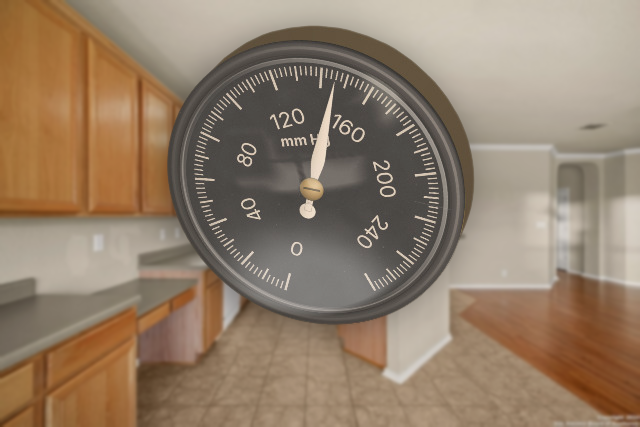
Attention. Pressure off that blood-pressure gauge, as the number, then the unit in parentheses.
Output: 146 (mmHg)
